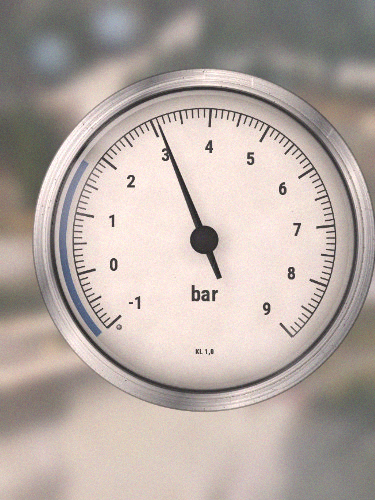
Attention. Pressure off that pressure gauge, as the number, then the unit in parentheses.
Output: 3.1 (bar)
